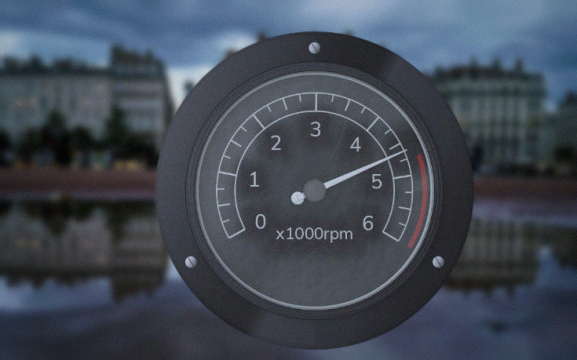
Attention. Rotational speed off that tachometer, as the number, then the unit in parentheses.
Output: 4625 (rpm)
